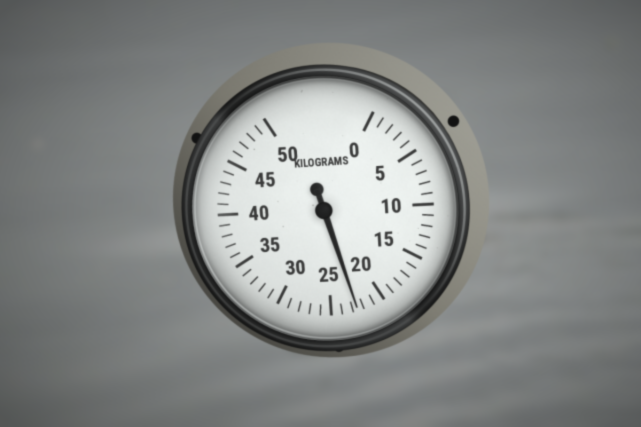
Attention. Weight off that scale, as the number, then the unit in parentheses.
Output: 22.5 (kg)
